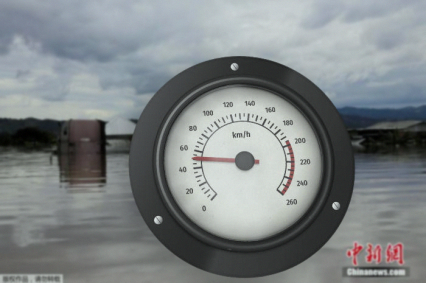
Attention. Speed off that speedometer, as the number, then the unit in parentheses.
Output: 50 (km/h)
